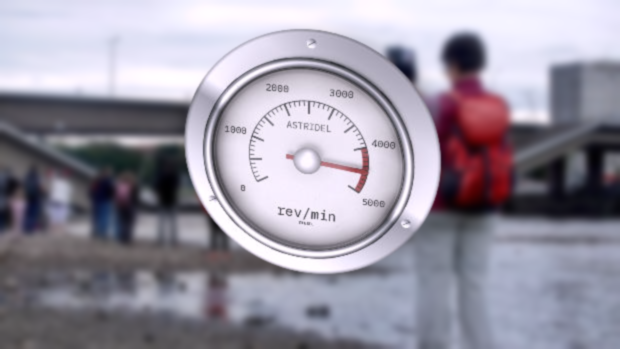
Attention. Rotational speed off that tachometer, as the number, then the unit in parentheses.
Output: 4500 (rpm)
